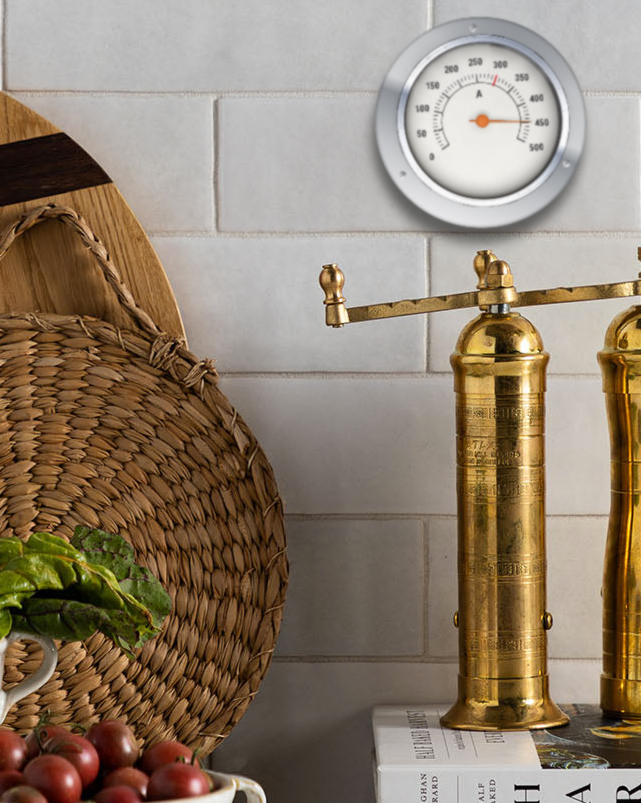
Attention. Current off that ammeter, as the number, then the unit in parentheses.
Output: 450 (A)
